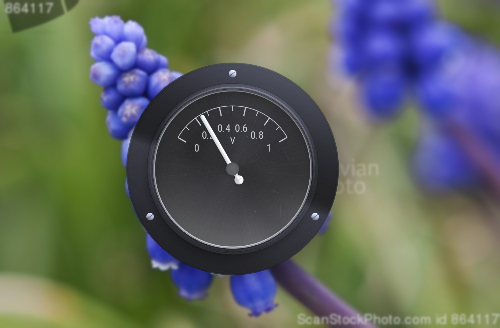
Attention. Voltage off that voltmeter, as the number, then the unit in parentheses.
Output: 0.25 (V)
